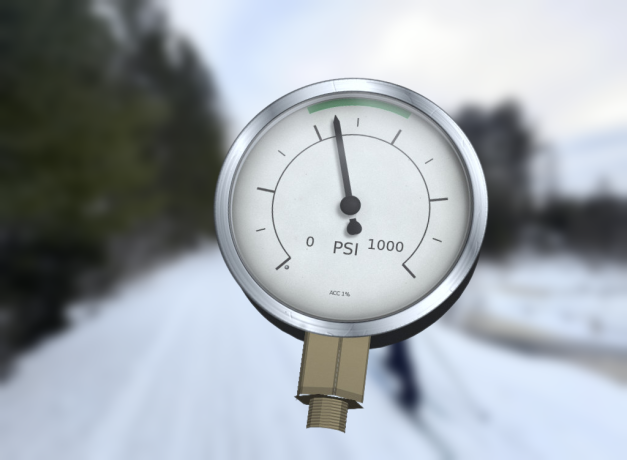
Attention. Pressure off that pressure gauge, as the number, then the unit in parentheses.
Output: 450 (psi)
